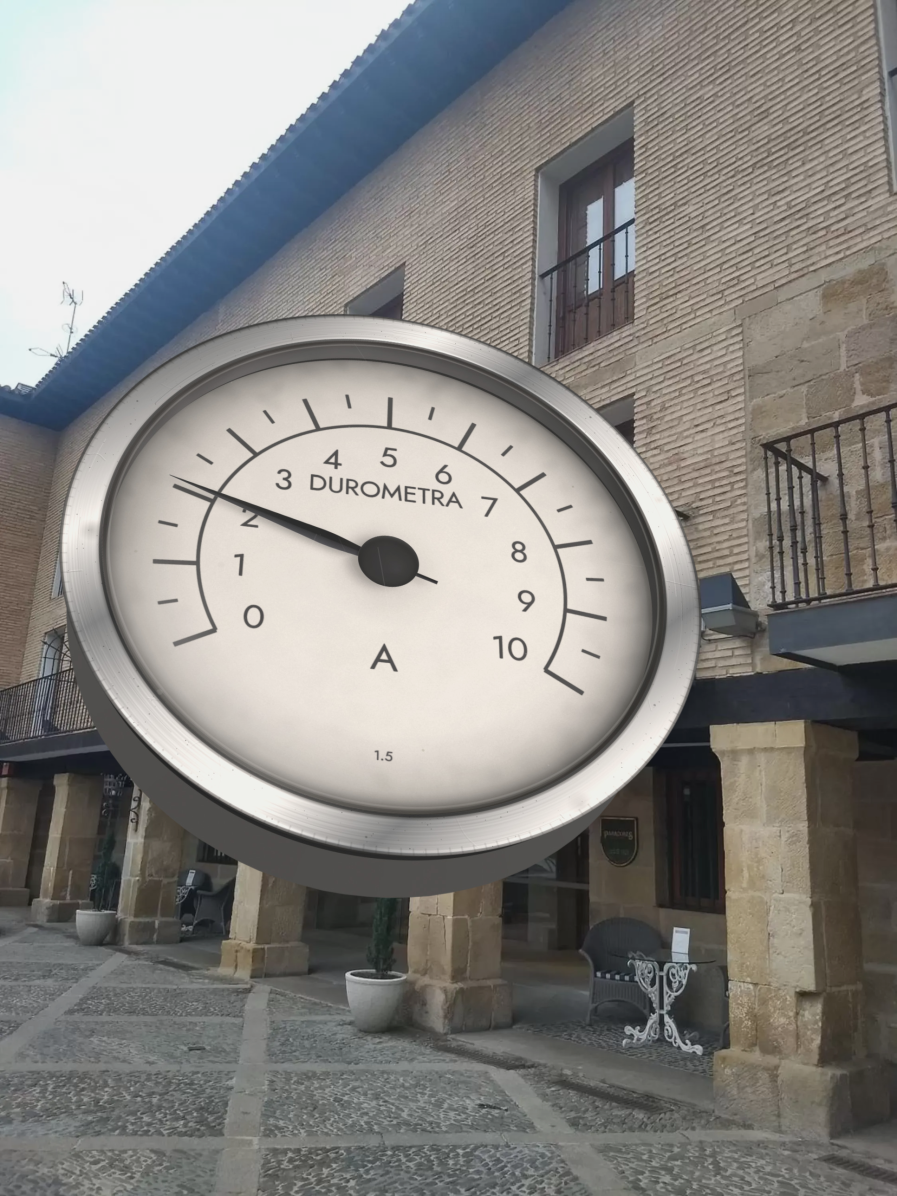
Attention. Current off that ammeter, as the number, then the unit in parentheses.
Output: 2 (A)
